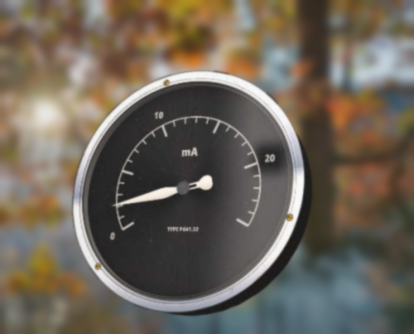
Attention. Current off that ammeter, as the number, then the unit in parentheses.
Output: 2 (mA)
